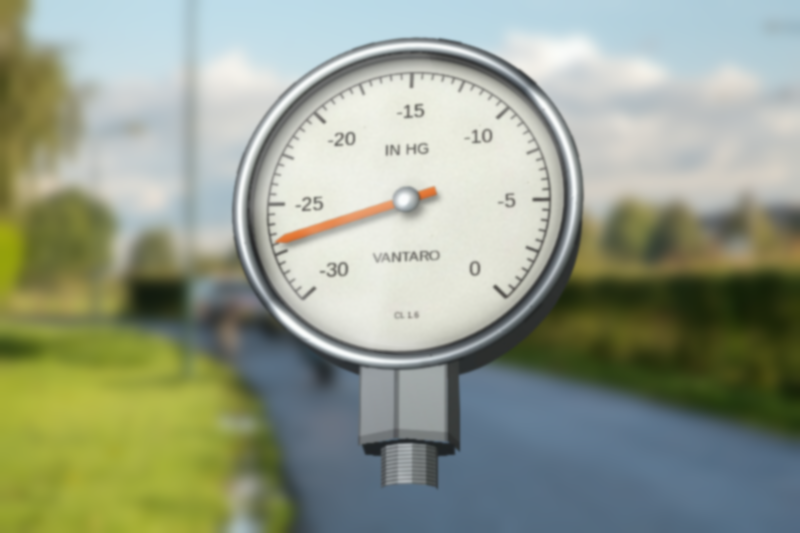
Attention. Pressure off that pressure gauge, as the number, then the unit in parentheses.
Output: -27 (inHg)
